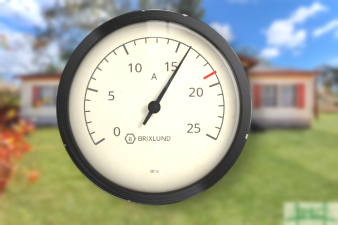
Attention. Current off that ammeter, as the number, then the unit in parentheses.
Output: 16 (A)
